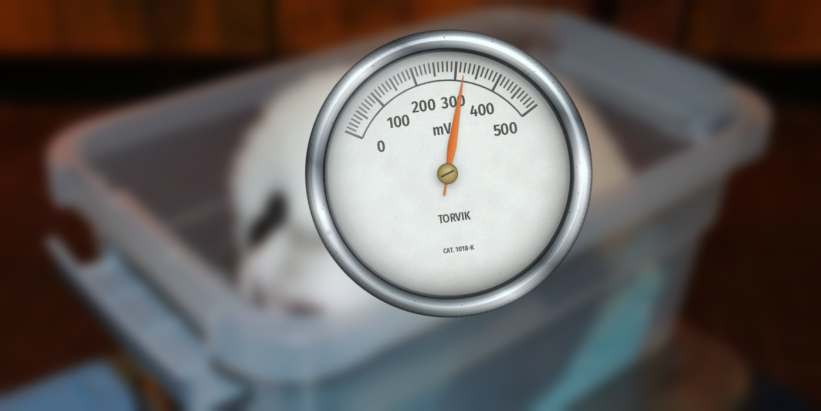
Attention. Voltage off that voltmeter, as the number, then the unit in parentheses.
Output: 320 (mV)
